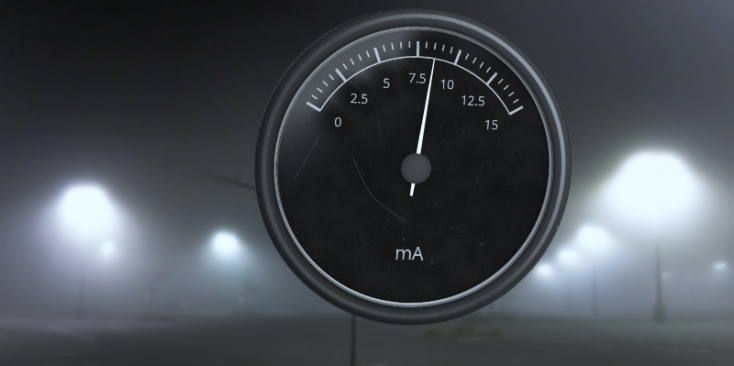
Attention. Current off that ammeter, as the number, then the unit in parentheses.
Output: 8.5 (mA)
